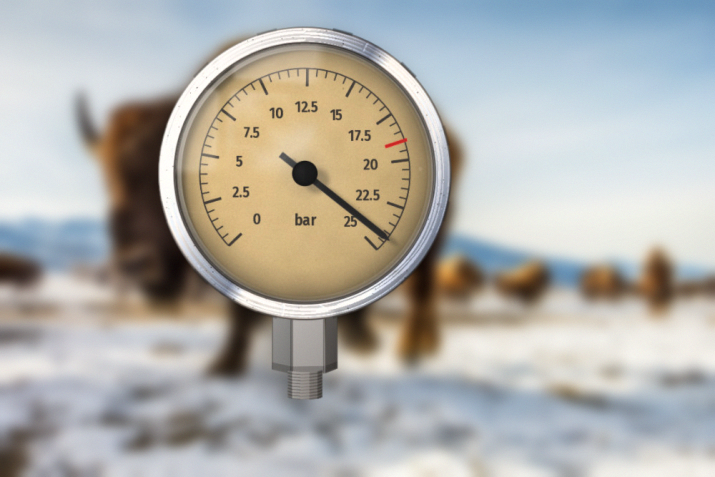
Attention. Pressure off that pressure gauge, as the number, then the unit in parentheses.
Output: 24.25 (bar)
